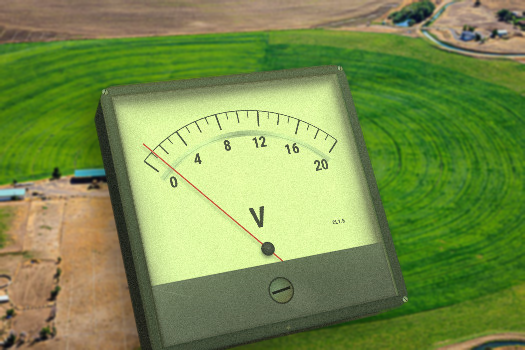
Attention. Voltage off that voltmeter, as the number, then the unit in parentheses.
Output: 1 (V)
